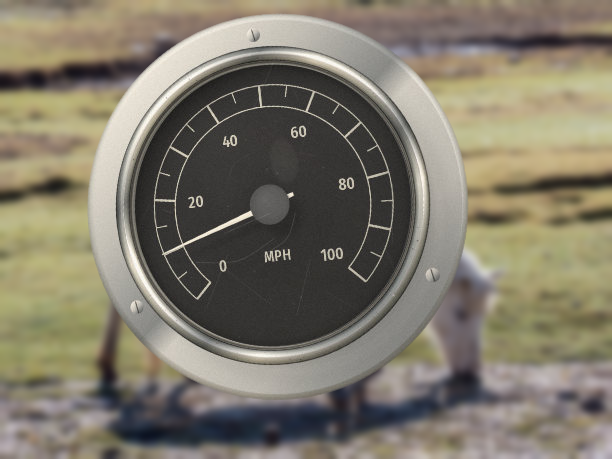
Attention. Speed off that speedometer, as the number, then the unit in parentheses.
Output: 10 (mph)
